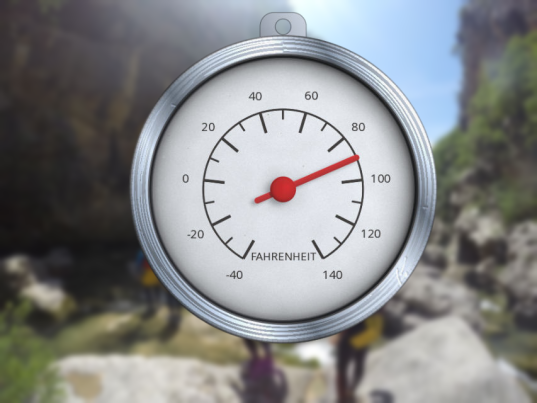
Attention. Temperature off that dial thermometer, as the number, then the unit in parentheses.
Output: 90 (°F)
